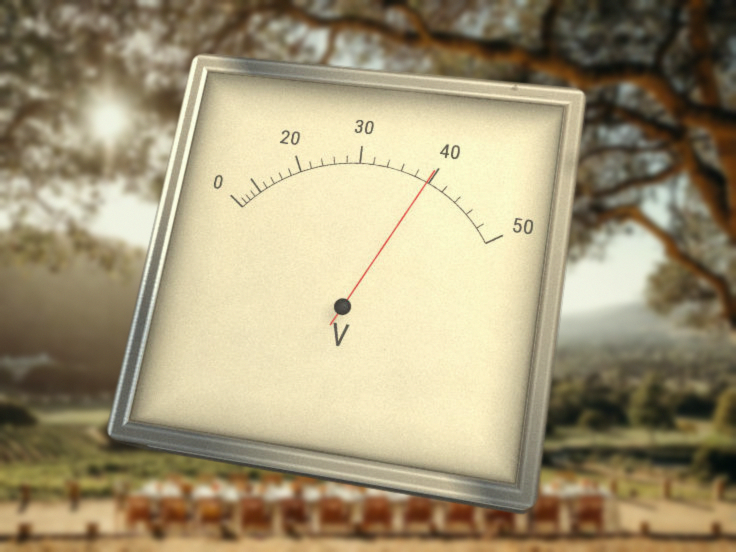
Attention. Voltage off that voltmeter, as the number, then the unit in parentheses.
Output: 40 (V)
